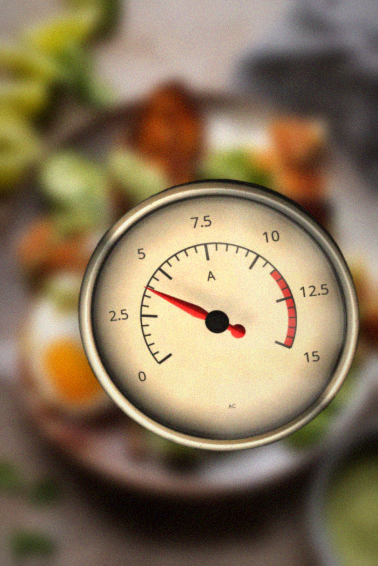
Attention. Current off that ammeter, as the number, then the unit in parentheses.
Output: 4 (A)
